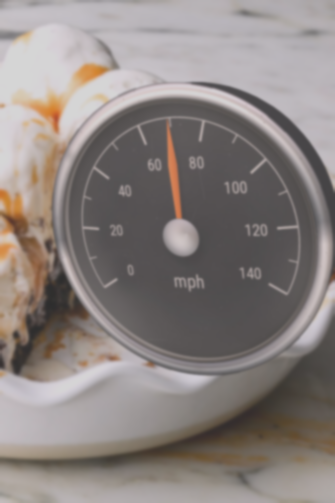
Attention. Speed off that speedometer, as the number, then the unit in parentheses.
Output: 70 (mph)
